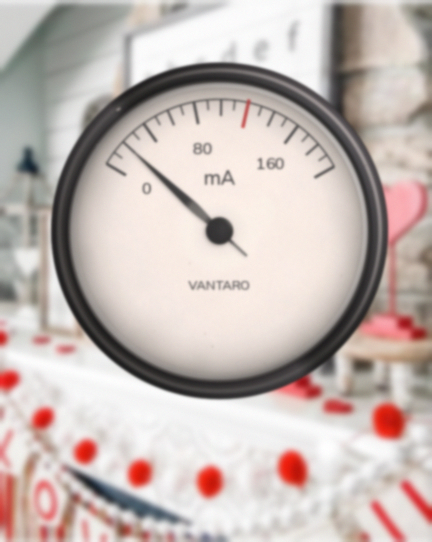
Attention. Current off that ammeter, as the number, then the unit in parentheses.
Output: 20 (mA)
